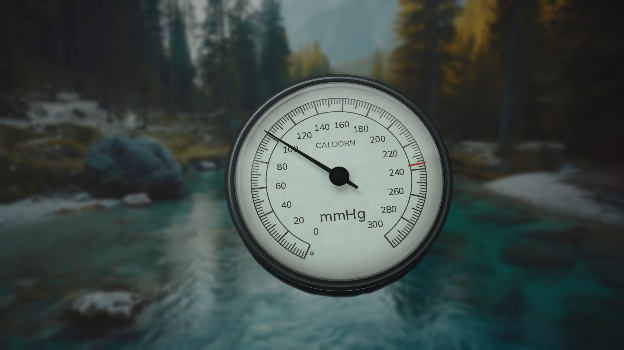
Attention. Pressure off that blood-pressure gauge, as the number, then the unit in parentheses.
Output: 100 (mmHg)
